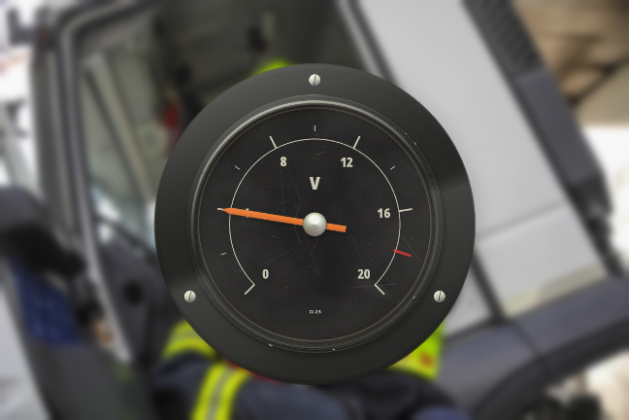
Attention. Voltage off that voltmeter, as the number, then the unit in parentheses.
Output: 4 (V)
